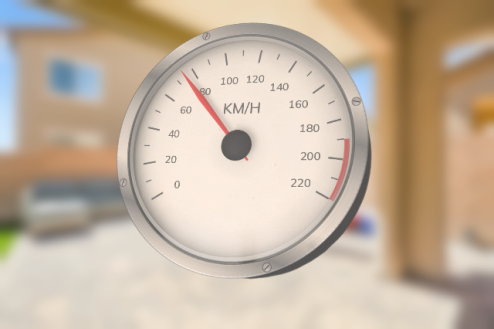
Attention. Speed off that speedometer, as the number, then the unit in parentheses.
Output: 75 (km/h)
